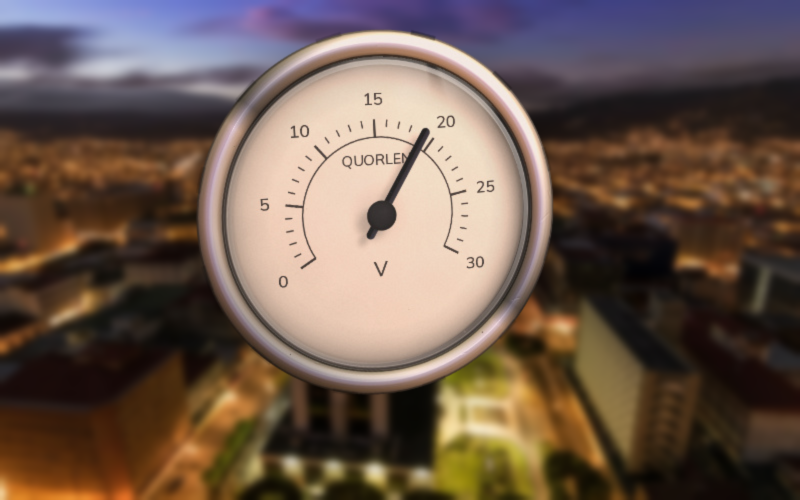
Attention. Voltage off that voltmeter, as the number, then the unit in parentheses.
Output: 19 (V)
